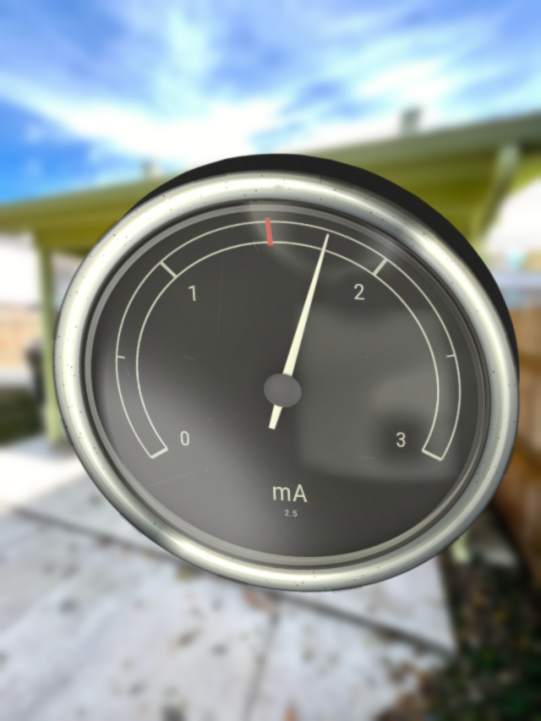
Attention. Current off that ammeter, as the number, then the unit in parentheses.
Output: 1.75 (mA)
